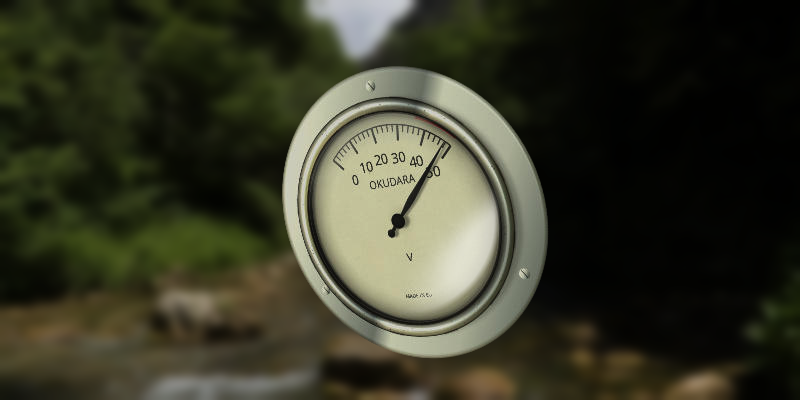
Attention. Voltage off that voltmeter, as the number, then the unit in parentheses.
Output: 48 (V)
